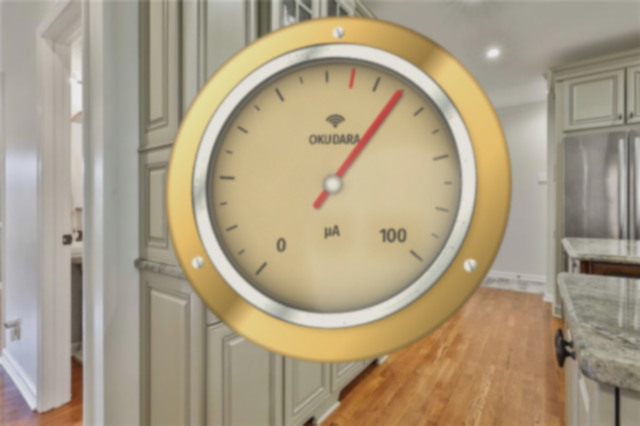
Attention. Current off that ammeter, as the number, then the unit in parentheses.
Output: 65 (µA)
